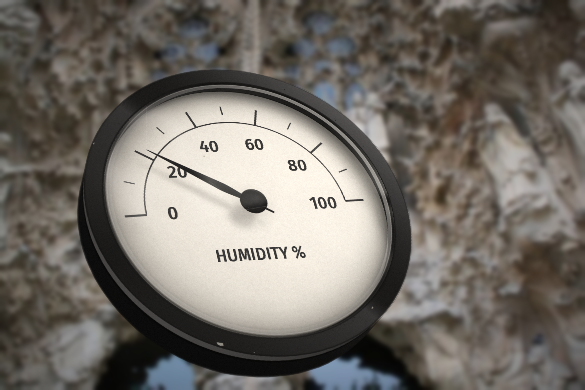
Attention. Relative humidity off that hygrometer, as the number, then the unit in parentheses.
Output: 20 (%)
